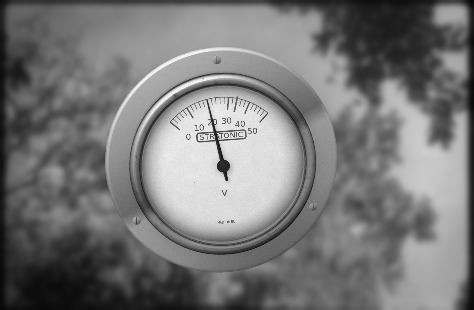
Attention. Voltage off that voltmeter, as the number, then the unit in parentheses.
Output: 20 (V)
